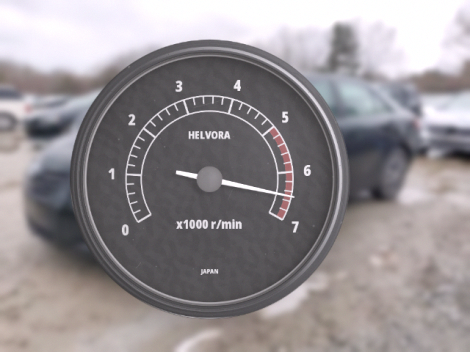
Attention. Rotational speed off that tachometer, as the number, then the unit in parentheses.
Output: 6500 (rpm)
